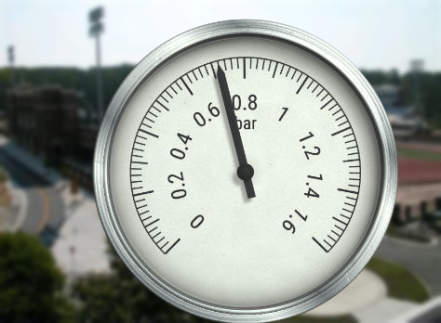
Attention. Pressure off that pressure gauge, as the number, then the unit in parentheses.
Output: 0.72 (bar)
